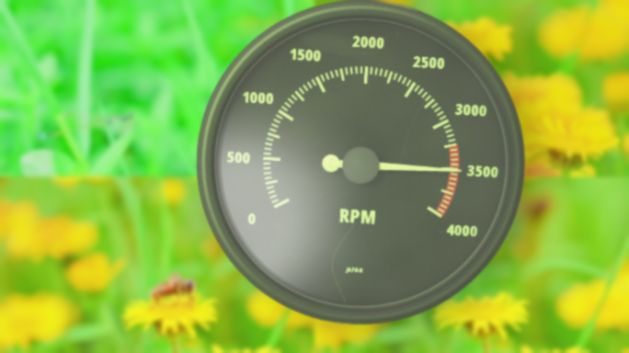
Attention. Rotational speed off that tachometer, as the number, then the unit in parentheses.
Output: 3500 (rpm)
